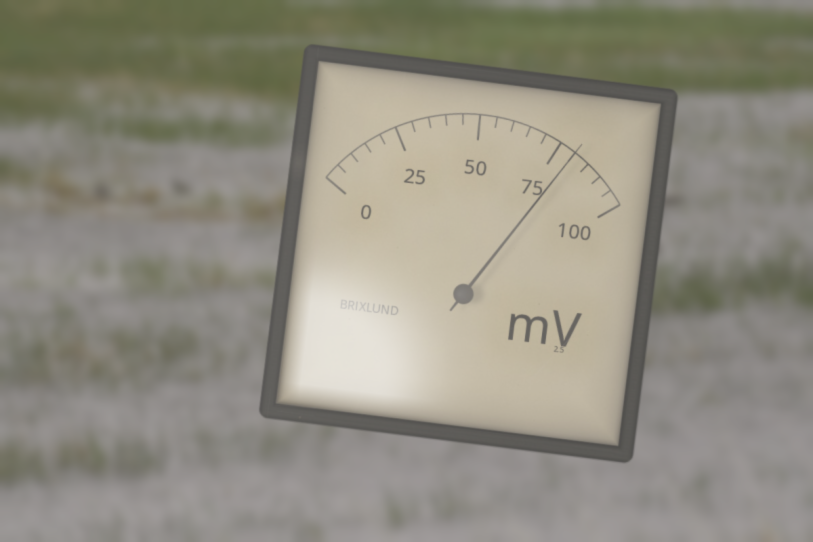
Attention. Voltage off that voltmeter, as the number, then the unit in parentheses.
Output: 80 (mV)
